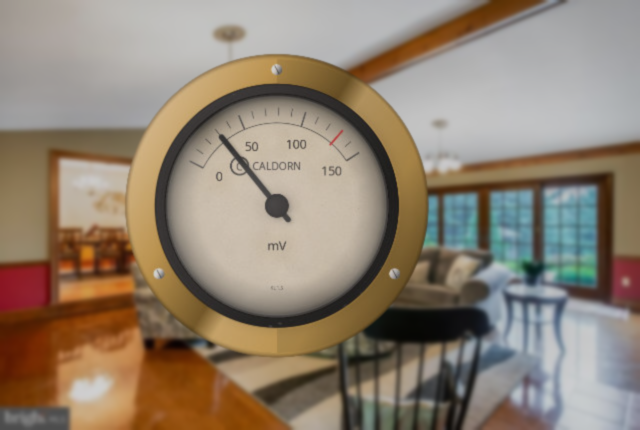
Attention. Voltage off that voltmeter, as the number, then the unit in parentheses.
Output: 30 (mV)
